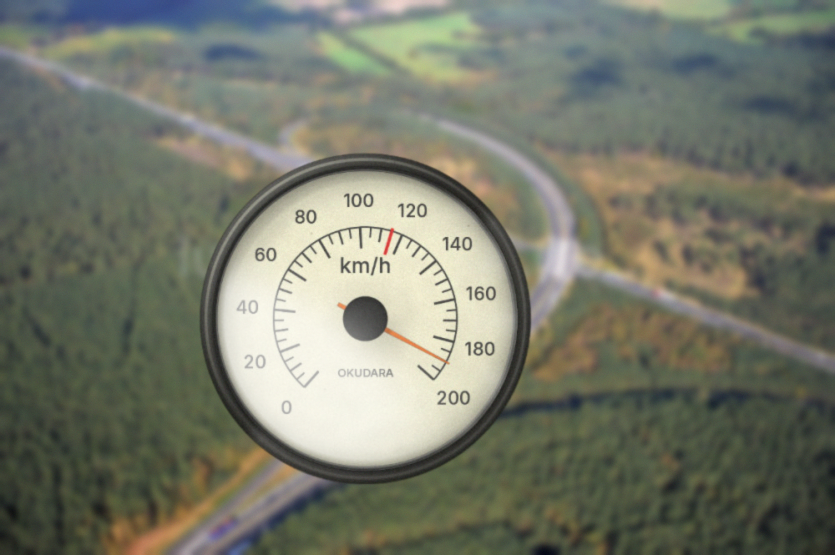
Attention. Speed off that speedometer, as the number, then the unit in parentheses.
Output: 190 (km/h)
